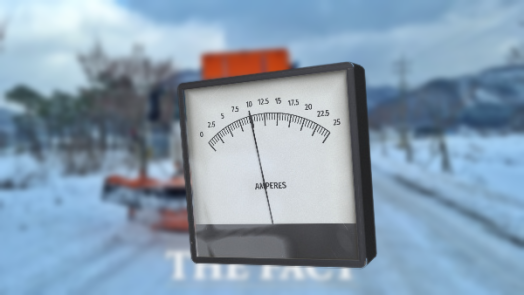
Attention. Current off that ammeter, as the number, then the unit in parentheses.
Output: 10 (A)
